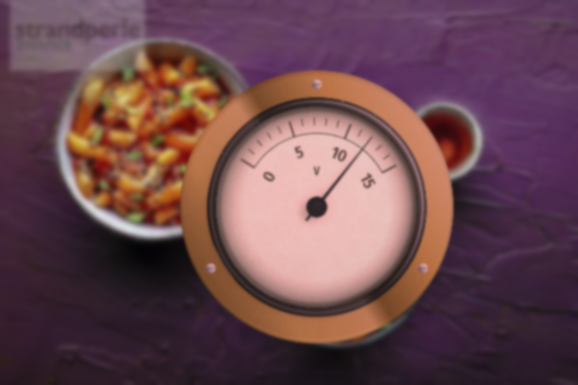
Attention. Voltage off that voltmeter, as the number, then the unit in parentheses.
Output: 12 (V)
